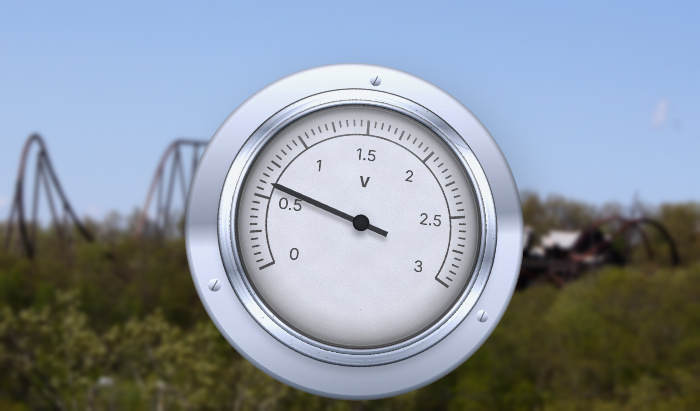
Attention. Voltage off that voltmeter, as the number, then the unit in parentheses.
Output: 0.6 (V)
